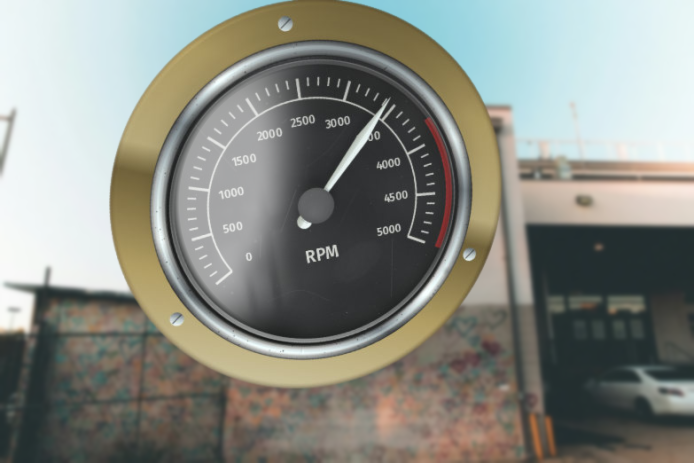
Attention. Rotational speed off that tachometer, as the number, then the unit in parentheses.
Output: 3400 (rpm)
